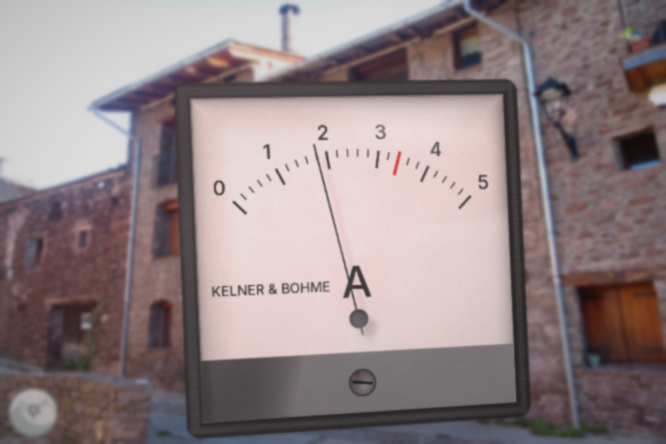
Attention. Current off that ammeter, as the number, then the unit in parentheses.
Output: 1.8 (A)
